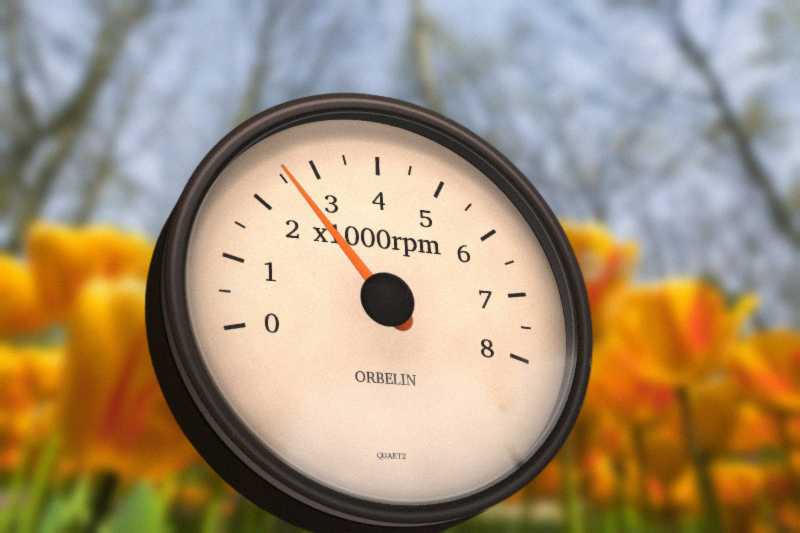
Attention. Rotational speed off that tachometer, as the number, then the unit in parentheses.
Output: 2500 (rpm)
